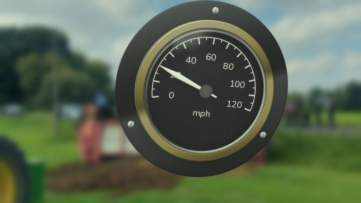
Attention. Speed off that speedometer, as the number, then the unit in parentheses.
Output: 20 (mph)
